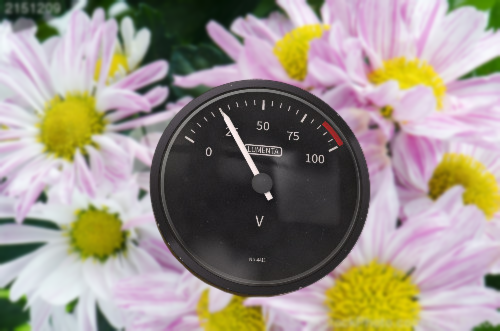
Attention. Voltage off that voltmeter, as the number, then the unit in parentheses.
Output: 25 (V)
